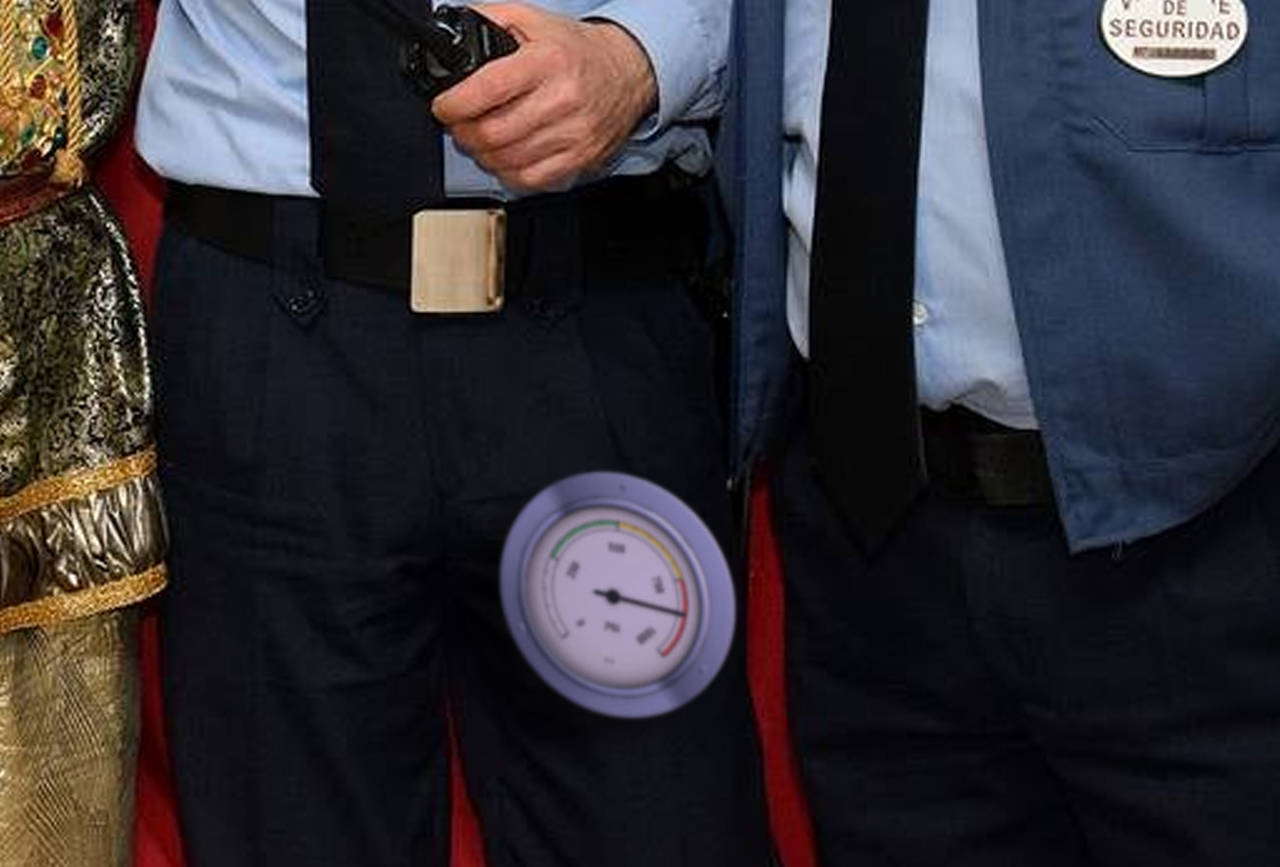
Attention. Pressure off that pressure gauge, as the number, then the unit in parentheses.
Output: 850 (psi)
